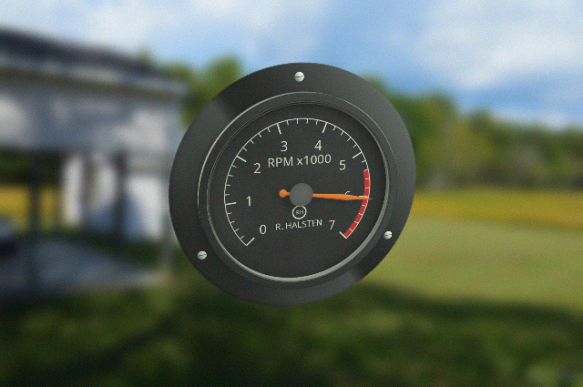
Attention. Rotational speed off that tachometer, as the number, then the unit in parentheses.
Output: 6000 (rpm)
